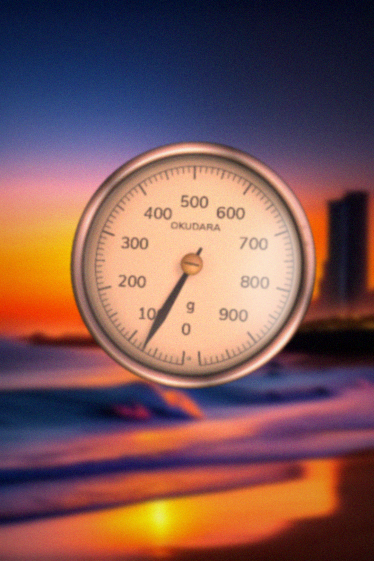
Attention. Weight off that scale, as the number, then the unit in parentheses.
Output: 70 (g)
